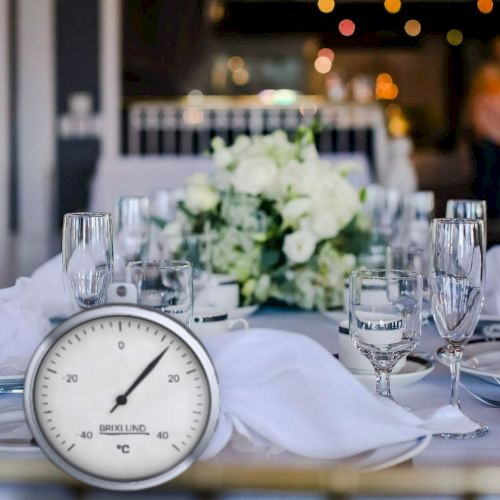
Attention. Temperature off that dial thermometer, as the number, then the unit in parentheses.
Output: 12 (°C)
